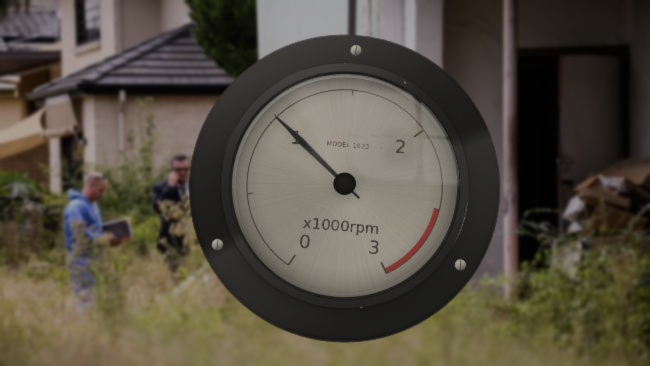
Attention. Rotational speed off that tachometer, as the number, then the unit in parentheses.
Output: 1000 (rpm)
